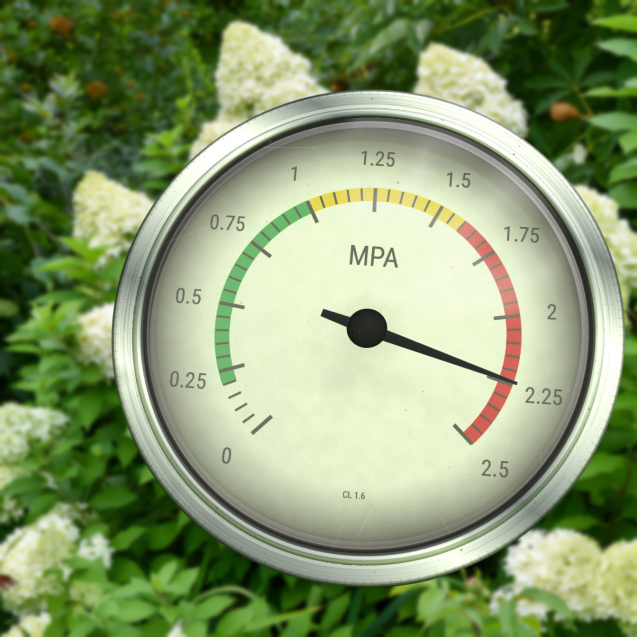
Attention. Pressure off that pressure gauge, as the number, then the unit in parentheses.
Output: 2.25 (MPa)
